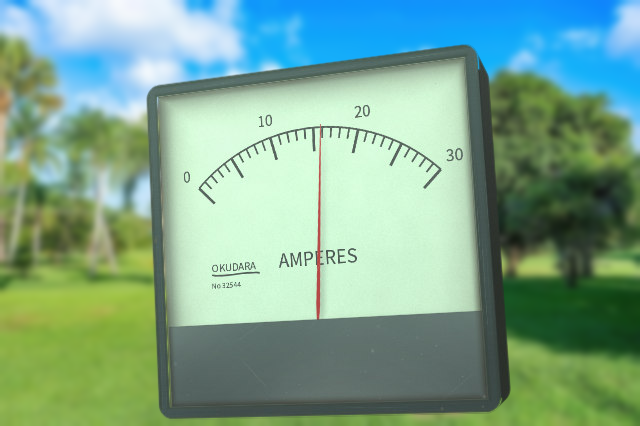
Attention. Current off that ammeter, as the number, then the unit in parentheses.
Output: 16 (A)
